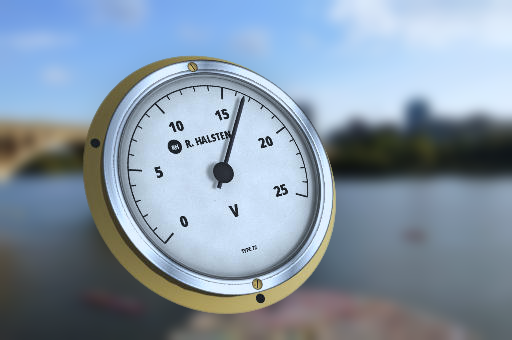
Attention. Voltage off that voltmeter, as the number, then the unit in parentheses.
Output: 16.5 (V)
